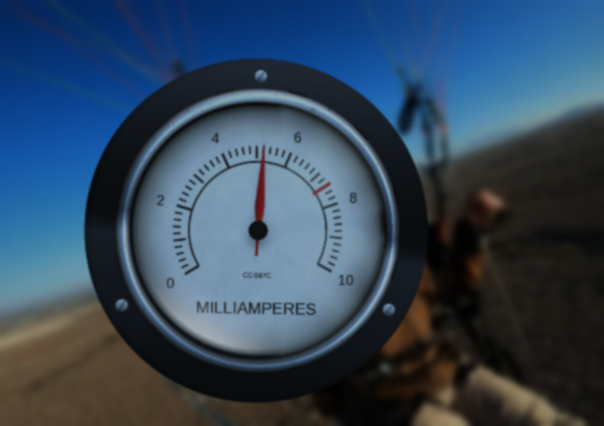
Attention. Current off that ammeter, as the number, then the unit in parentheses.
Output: 5.2 (mA)
